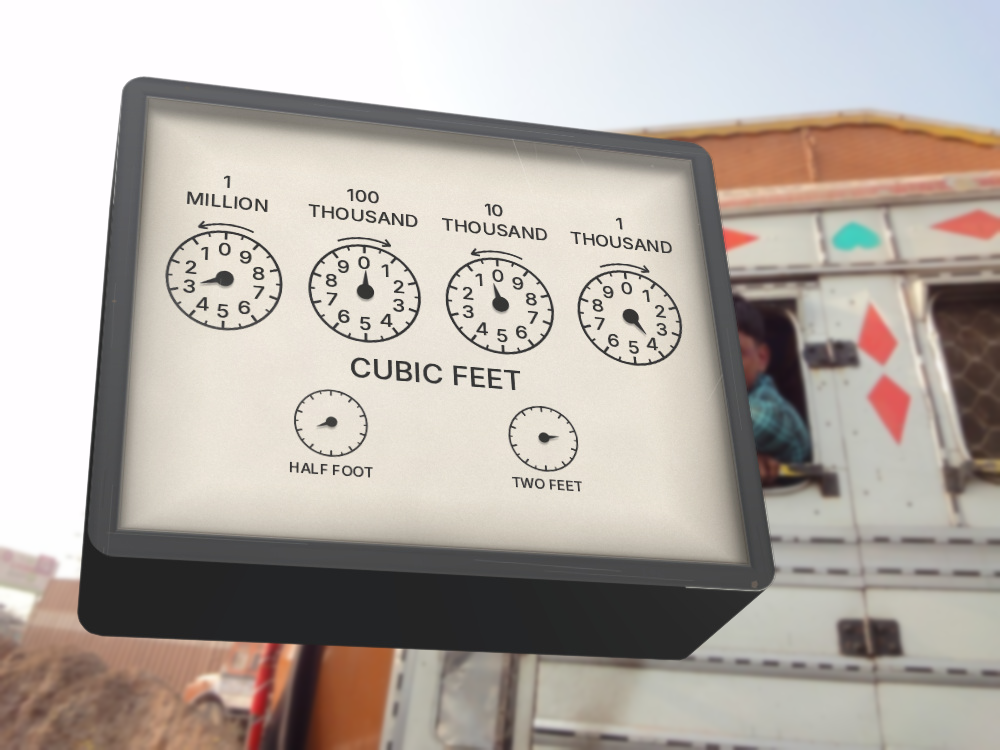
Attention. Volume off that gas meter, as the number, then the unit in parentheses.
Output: 300400 (ft³)
